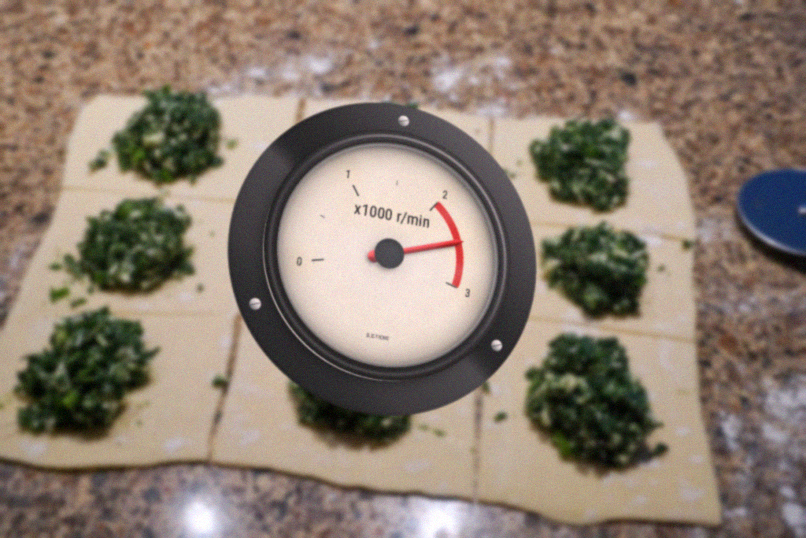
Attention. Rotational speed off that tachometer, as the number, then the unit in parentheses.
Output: 2500 (rpm)
